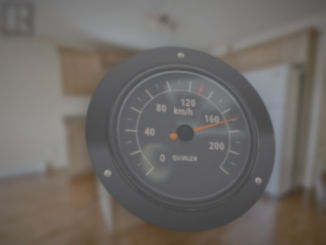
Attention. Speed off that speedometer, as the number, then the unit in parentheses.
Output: 170 (km/h)
